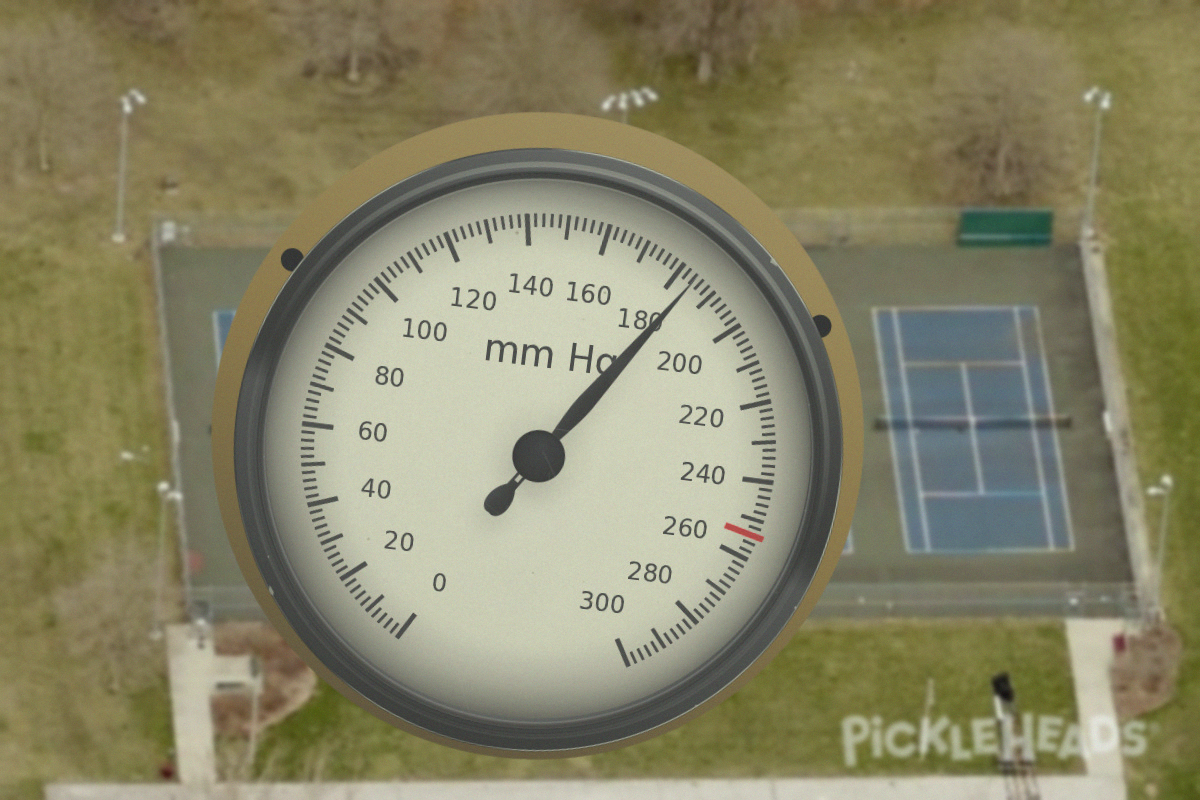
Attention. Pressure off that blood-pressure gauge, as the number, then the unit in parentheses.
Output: 184 (mmHg)
